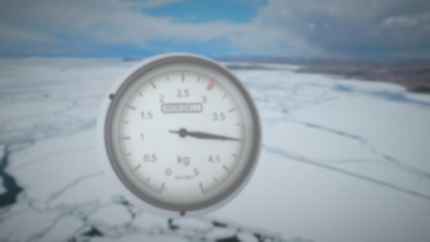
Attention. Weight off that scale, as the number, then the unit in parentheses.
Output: 4 (kg)
